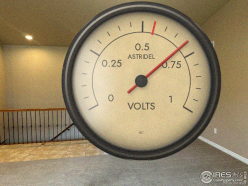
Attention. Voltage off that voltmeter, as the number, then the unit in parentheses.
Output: 0.7 (V)
